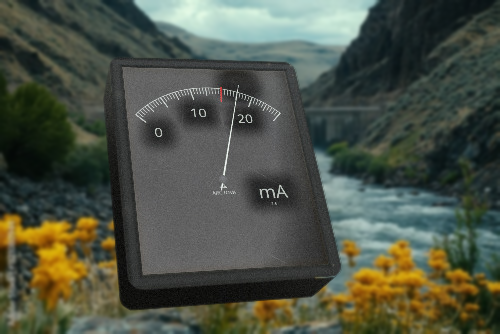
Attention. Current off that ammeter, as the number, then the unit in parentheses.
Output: 17.5 (mA)
